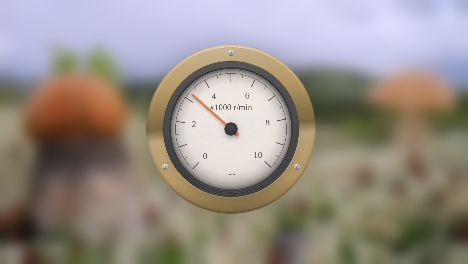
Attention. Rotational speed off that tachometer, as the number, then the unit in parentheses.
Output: 3250 (rpm)
